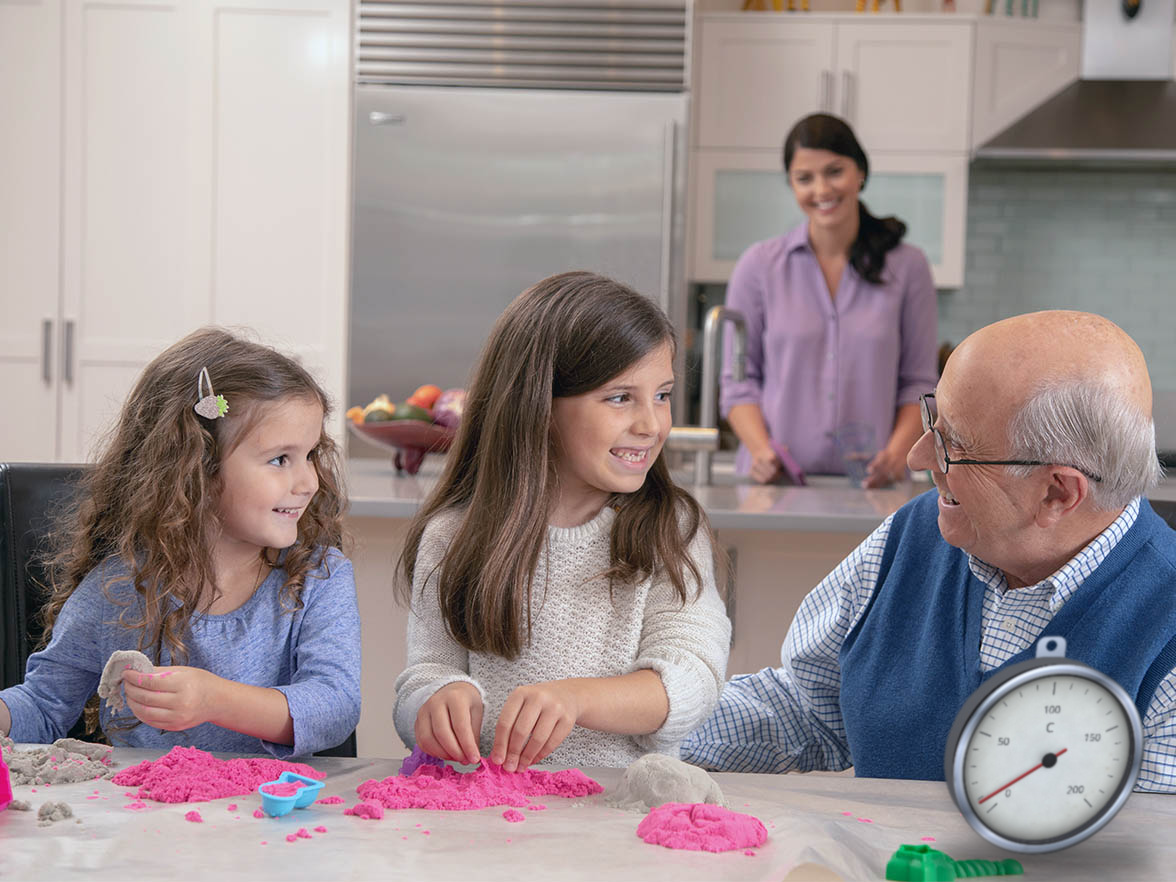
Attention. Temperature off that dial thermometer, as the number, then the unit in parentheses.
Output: 10 (°C)
